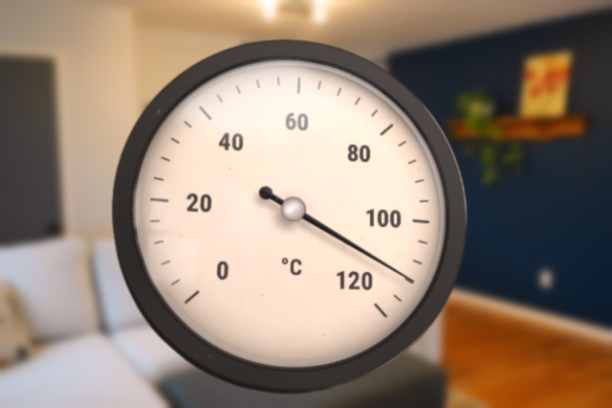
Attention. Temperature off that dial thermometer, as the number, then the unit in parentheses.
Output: 112 (°C)
